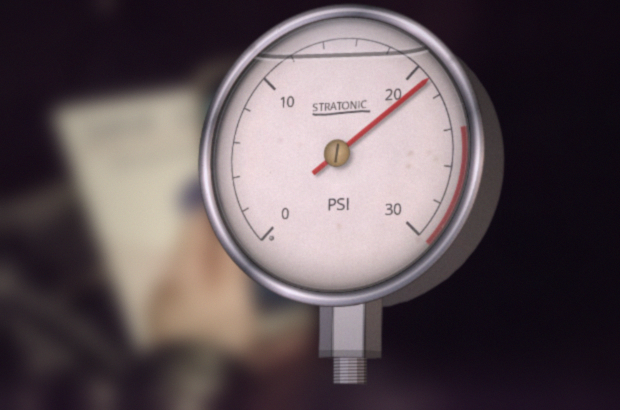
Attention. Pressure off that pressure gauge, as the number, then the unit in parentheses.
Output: 21 (psi)
